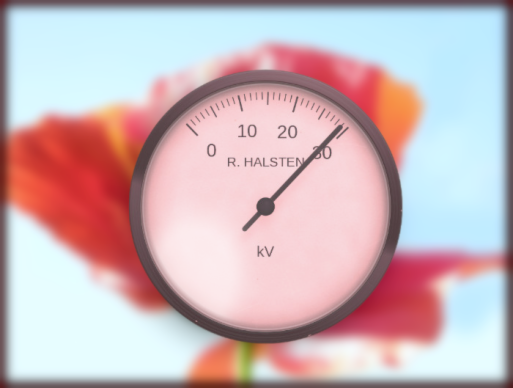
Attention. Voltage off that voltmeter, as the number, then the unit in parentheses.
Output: 29 (kV)
